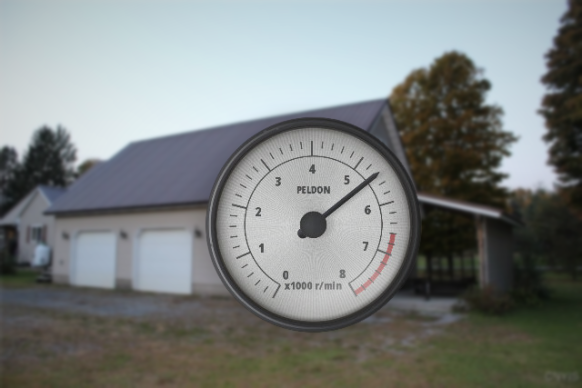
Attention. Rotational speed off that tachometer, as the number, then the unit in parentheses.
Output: 5400 (rpm)
